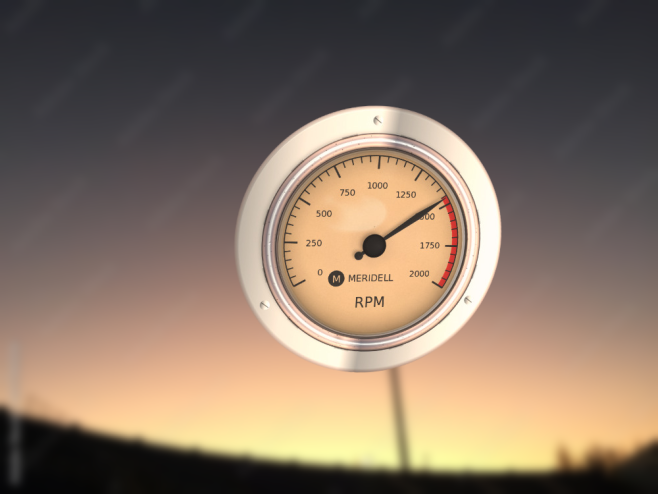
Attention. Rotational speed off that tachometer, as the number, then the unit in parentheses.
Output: 1450 (rpm)
